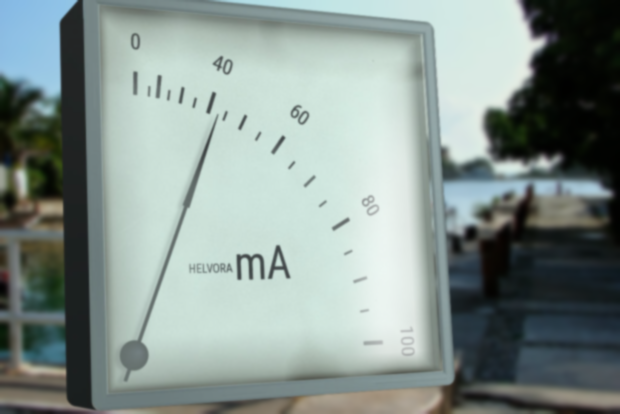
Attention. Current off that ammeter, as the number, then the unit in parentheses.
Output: 42.5 (mA)
